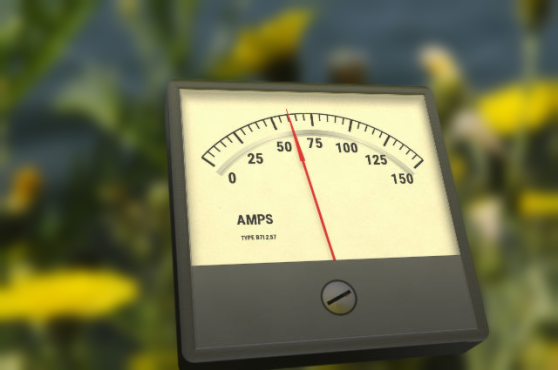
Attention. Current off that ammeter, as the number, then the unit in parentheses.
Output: 60 (A)
